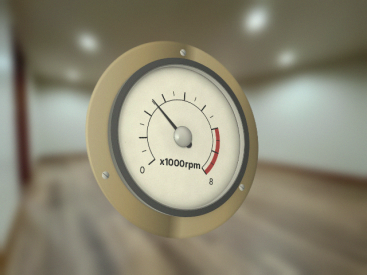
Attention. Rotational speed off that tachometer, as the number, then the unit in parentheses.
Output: 2500 (rpm)
